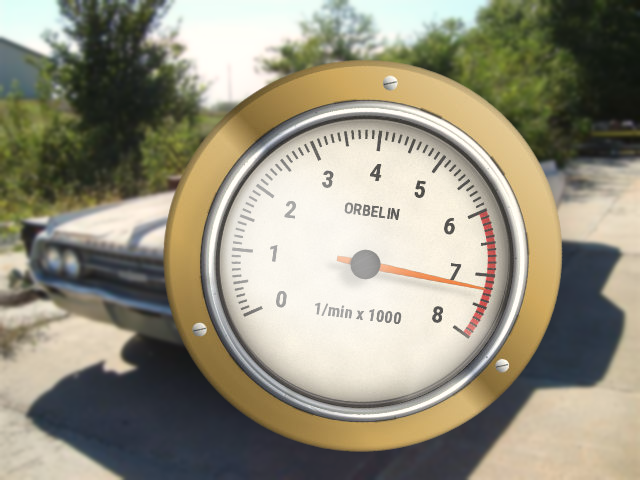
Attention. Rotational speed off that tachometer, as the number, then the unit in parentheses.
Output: 7200 (rpm)
